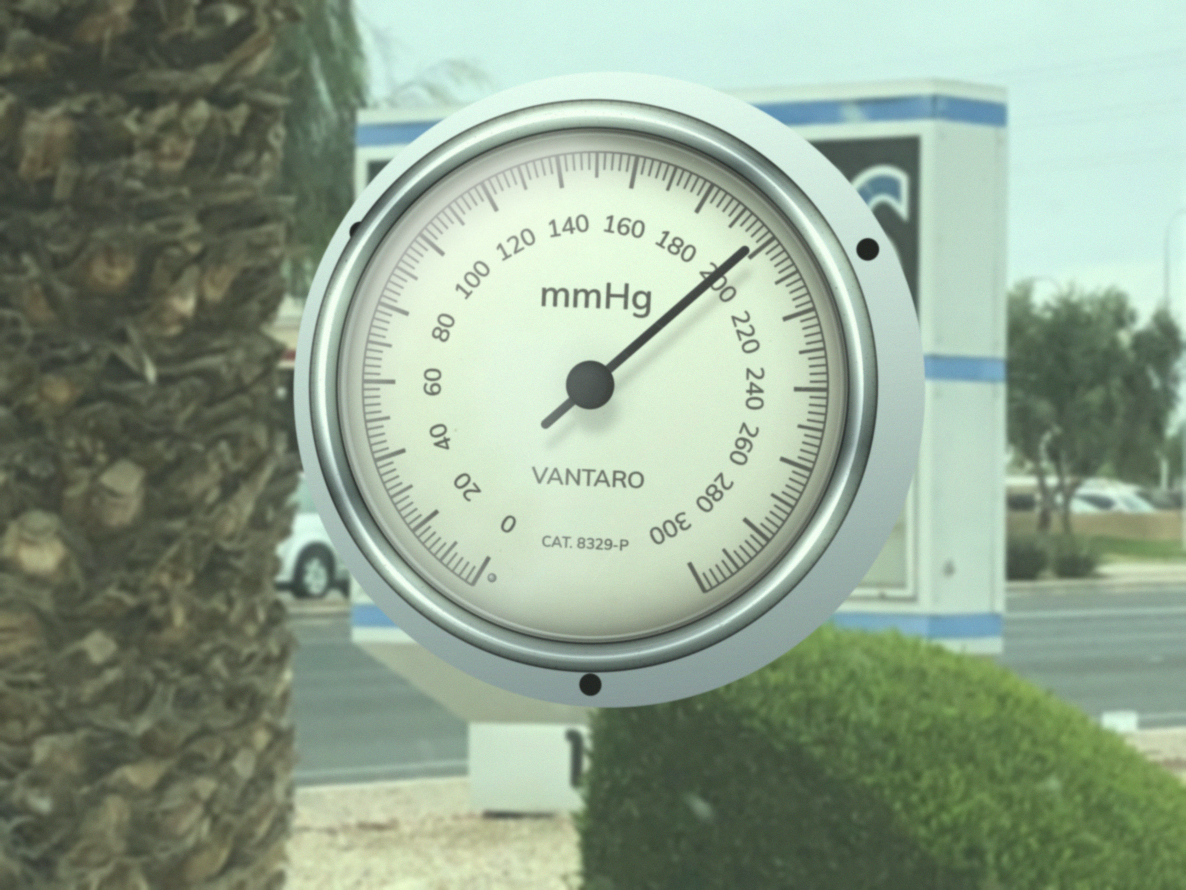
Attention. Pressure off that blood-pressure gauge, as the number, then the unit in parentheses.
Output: 198 (mmHg)
